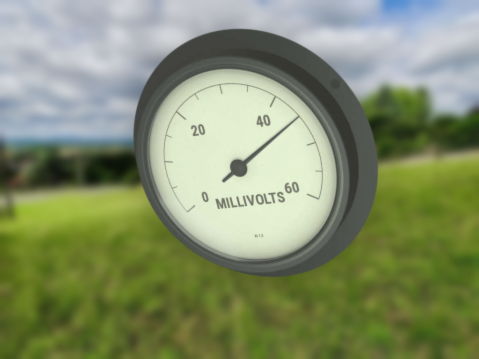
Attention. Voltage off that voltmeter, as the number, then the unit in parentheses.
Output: 45 (mV)
